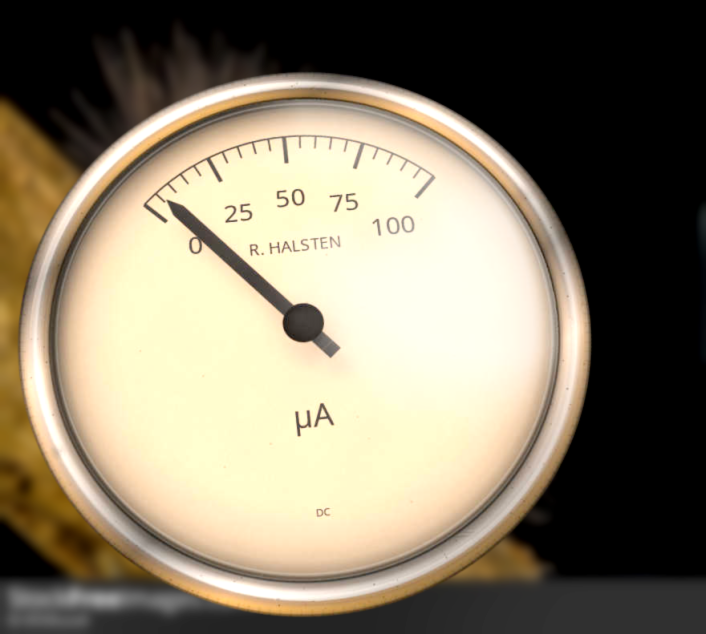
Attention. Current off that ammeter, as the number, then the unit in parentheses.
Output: 5 (µA)
